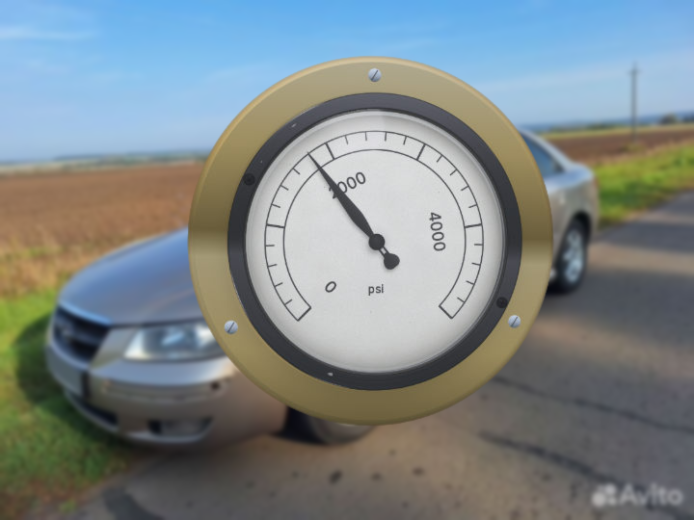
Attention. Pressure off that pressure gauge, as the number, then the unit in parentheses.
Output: 1800 (psi)
